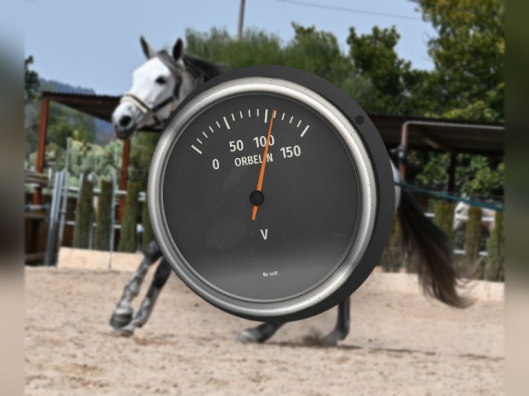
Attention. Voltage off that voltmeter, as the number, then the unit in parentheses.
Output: 110 (V)
